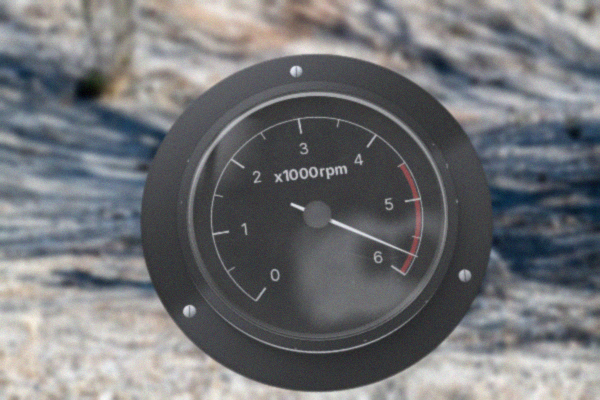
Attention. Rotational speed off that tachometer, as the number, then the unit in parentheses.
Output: 5750 (rpm)
